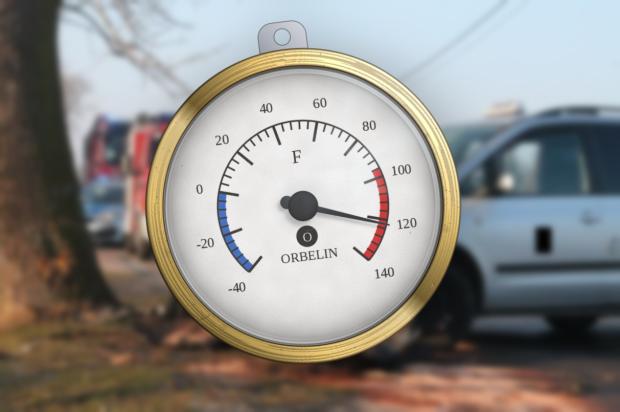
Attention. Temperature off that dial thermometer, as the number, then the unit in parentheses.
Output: 122 (°F)
